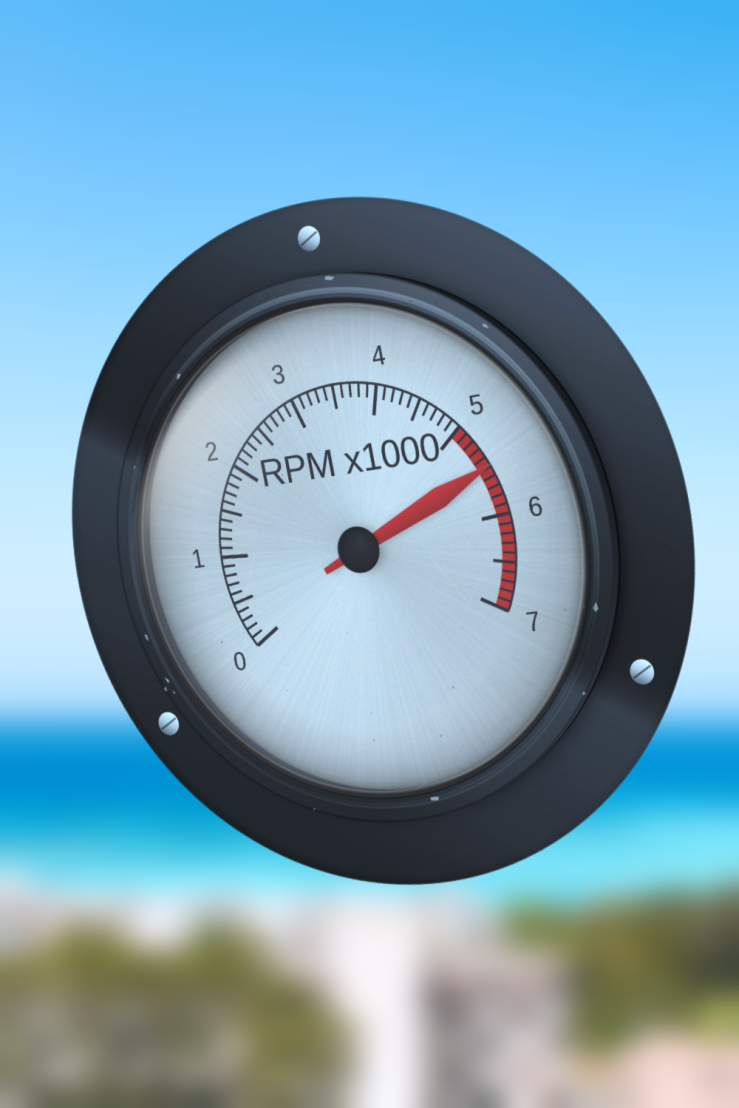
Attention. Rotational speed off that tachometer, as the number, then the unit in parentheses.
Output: 5500 (rpm)
